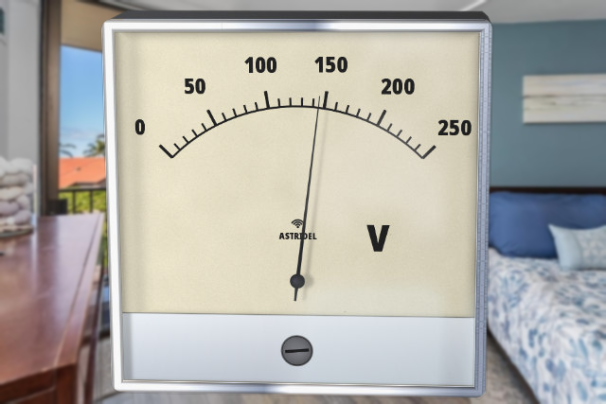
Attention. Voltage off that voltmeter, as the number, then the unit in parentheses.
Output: 145 (V)
